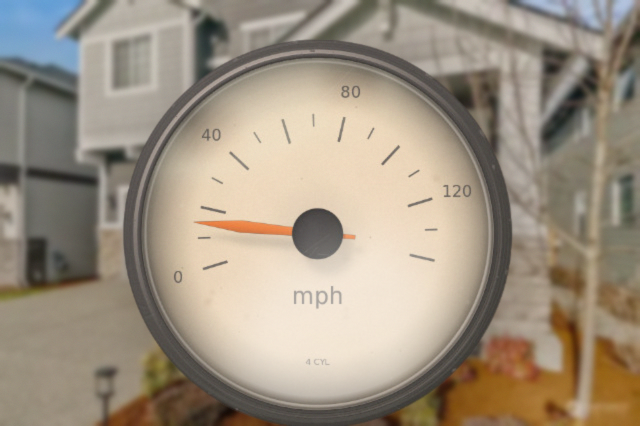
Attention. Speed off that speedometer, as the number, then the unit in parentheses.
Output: 15 (mph)
